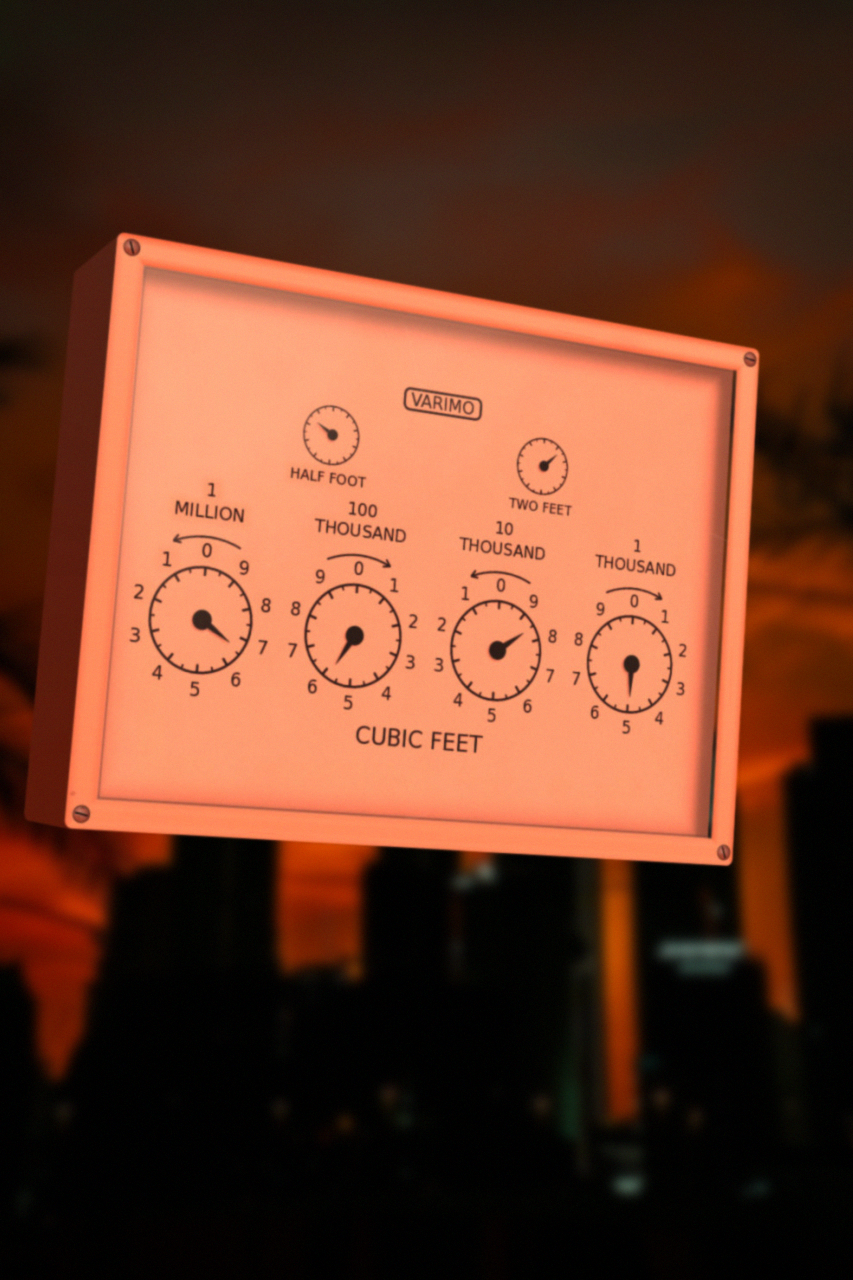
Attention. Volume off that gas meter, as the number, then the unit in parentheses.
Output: 658500 (ft³)
